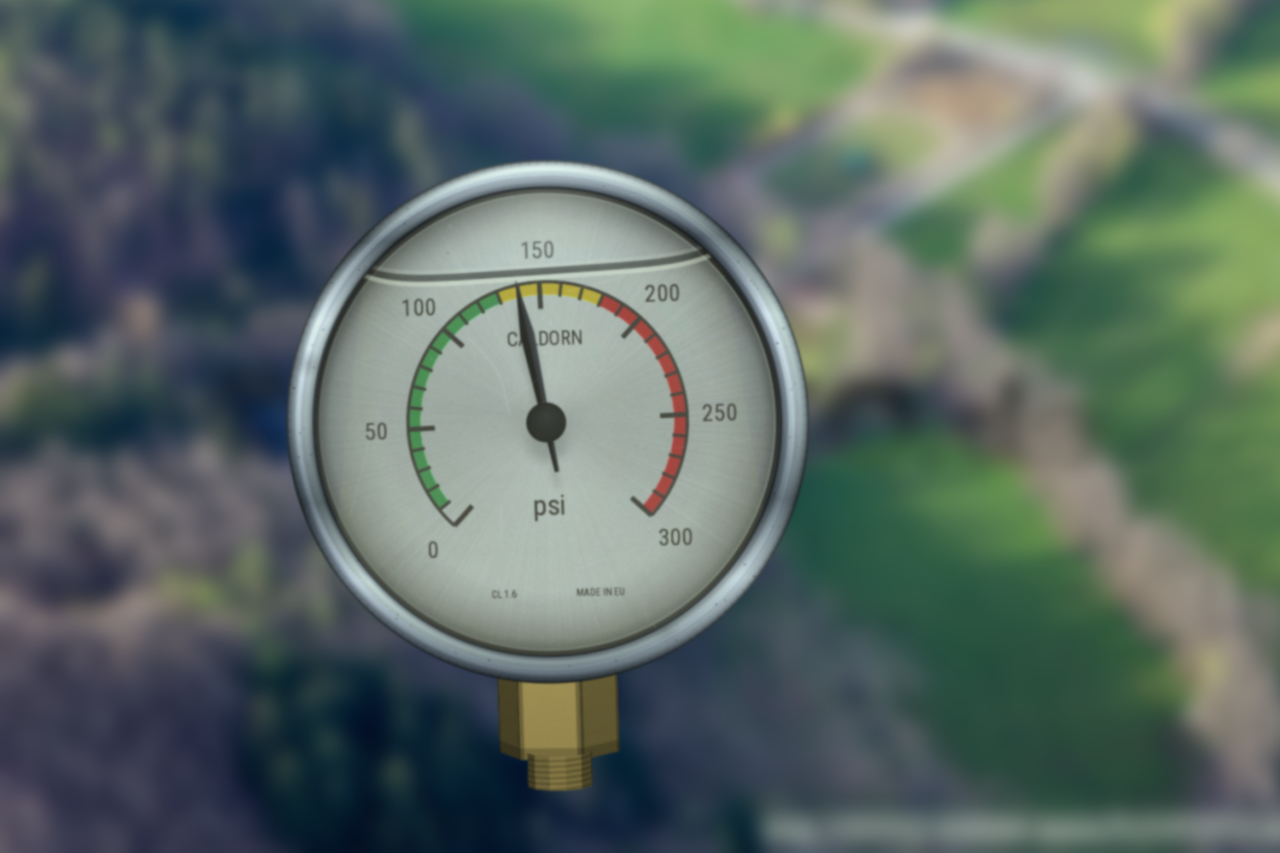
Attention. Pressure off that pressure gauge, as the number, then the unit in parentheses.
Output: 140 (psi)
